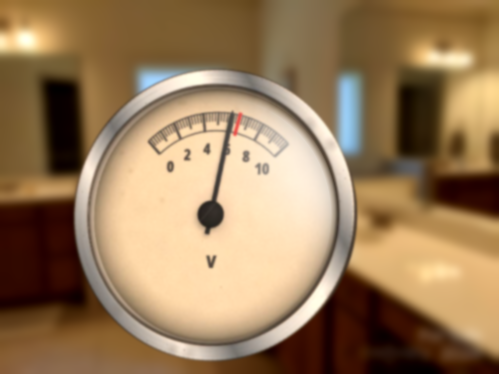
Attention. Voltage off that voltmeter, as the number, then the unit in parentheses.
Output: 6 (V)
